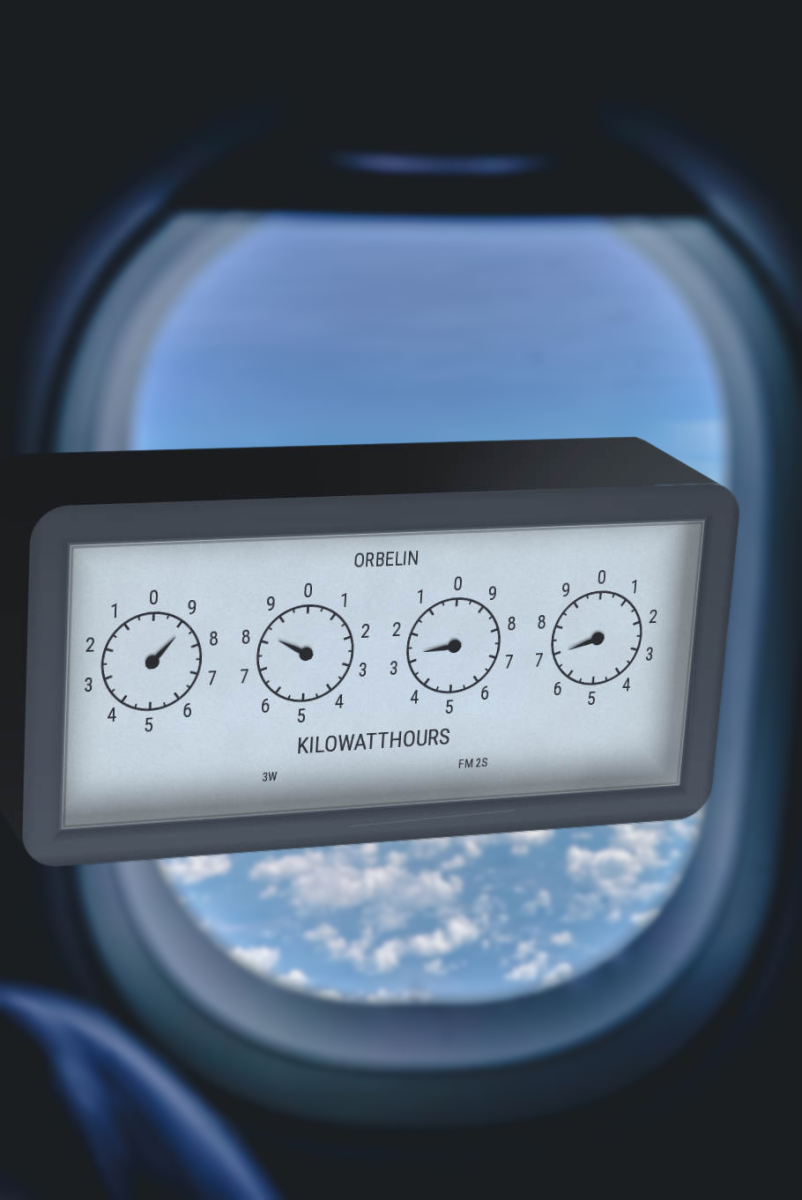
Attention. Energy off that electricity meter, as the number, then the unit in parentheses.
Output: 8827 (kWh)
